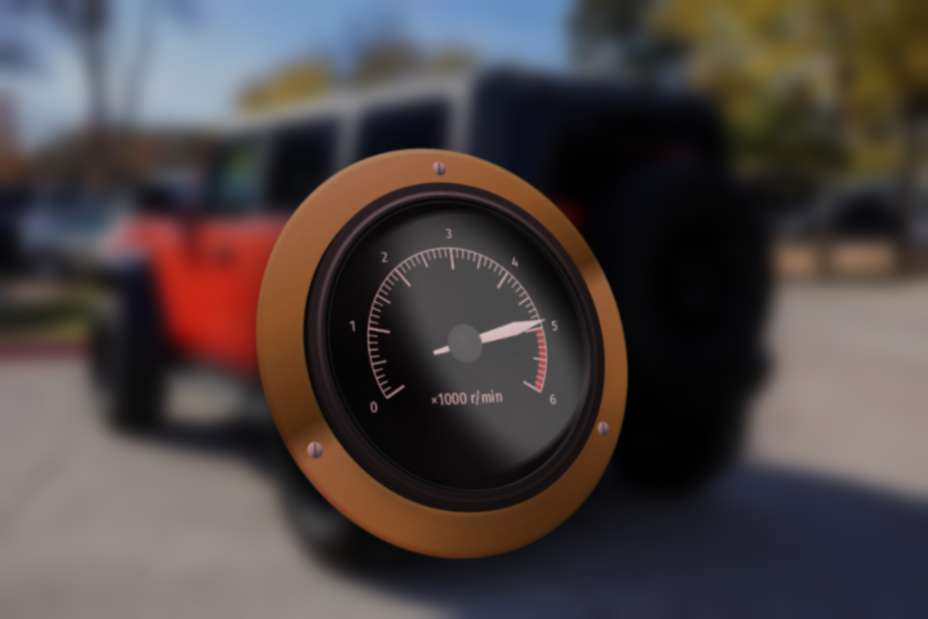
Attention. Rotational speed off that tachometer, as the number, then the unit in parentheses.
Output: 4900 (rpm)
